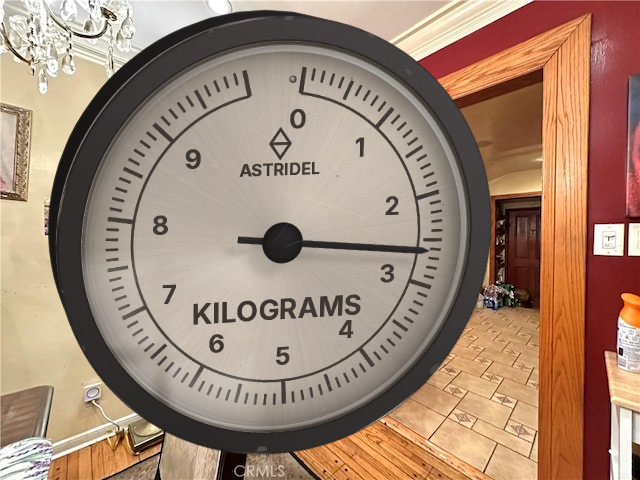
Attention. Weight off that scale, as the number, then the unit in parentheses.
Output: 2.6 (kg)
